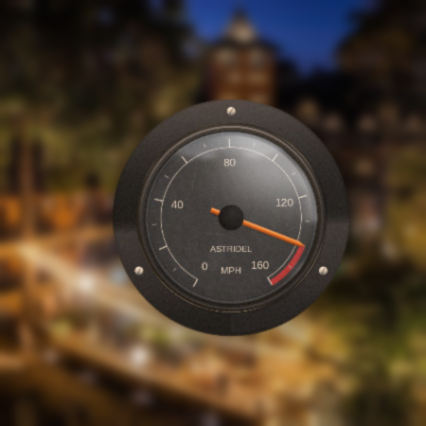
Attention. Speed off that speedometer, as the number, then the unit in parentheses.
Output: 140 (mph)
